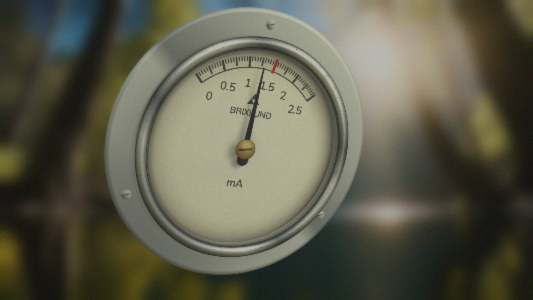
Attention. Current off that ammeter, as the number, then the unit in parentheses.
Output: 1.25 (mA)
